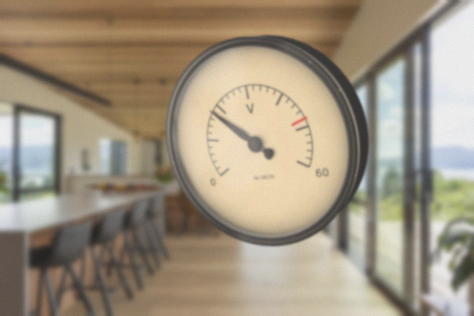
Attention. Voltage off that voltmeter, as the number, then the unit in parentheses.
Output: 18 (V)
